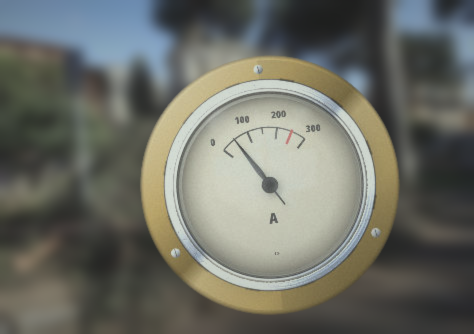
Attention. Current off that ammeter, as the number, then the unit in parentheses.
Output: 50 (A)
